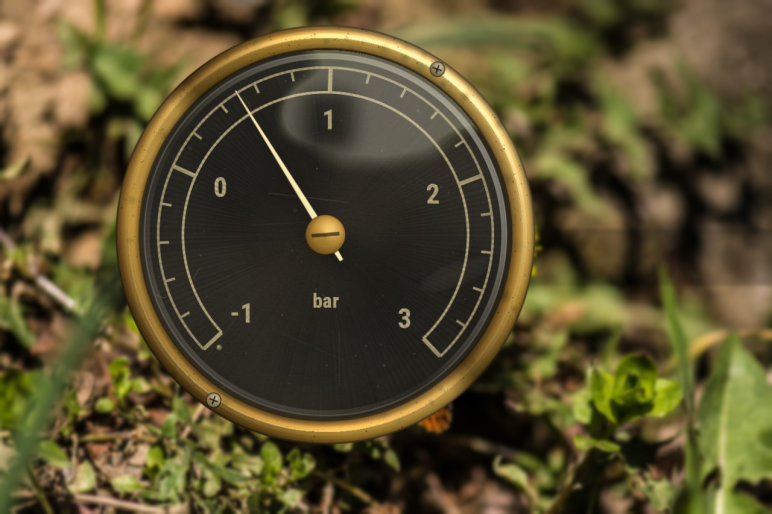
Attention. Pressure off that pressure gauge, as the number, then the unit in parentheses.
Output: 0.5 (bar)
